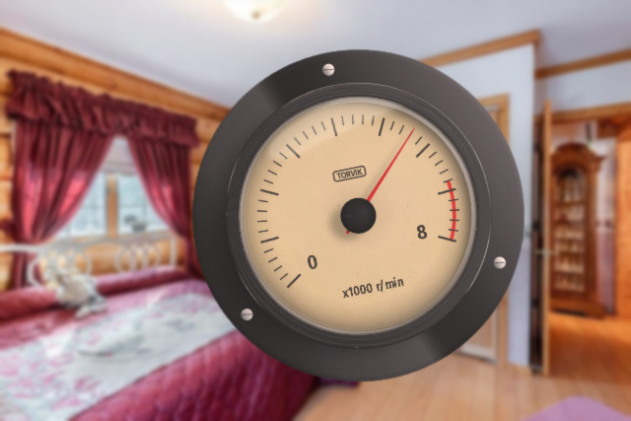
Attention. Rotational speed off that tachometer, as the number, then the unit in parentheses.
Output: 5600 (rpm)
